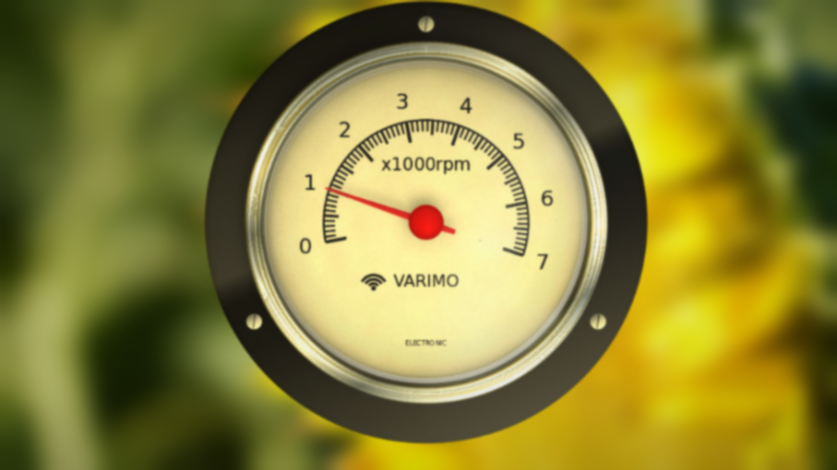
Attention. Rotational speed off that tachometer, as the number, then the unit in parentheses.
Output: 1000 (rpm)
